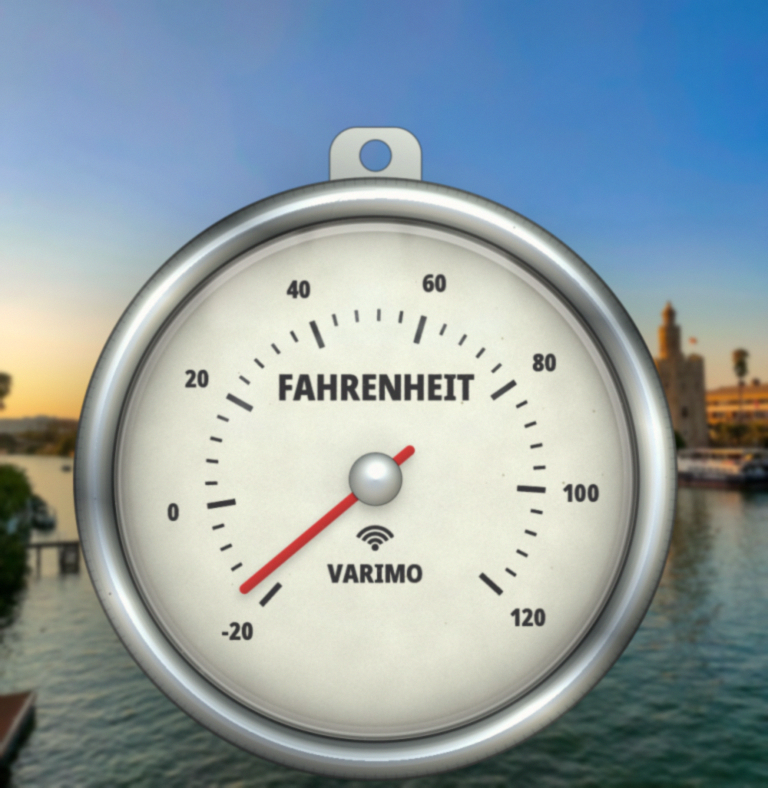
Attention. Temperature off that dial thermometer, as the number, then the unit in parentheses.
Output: -16 (°F)
